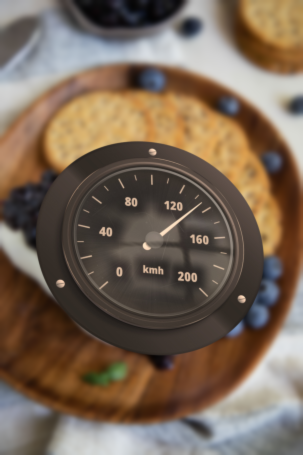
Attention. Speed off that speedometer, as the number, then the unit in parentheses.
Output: 135 (km/h)
